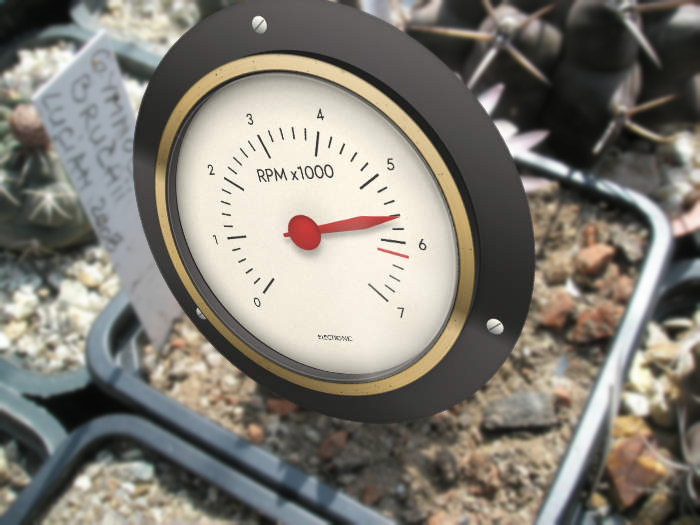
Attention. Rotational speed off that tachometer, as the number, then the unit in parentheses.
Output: 5600 (rpm)
